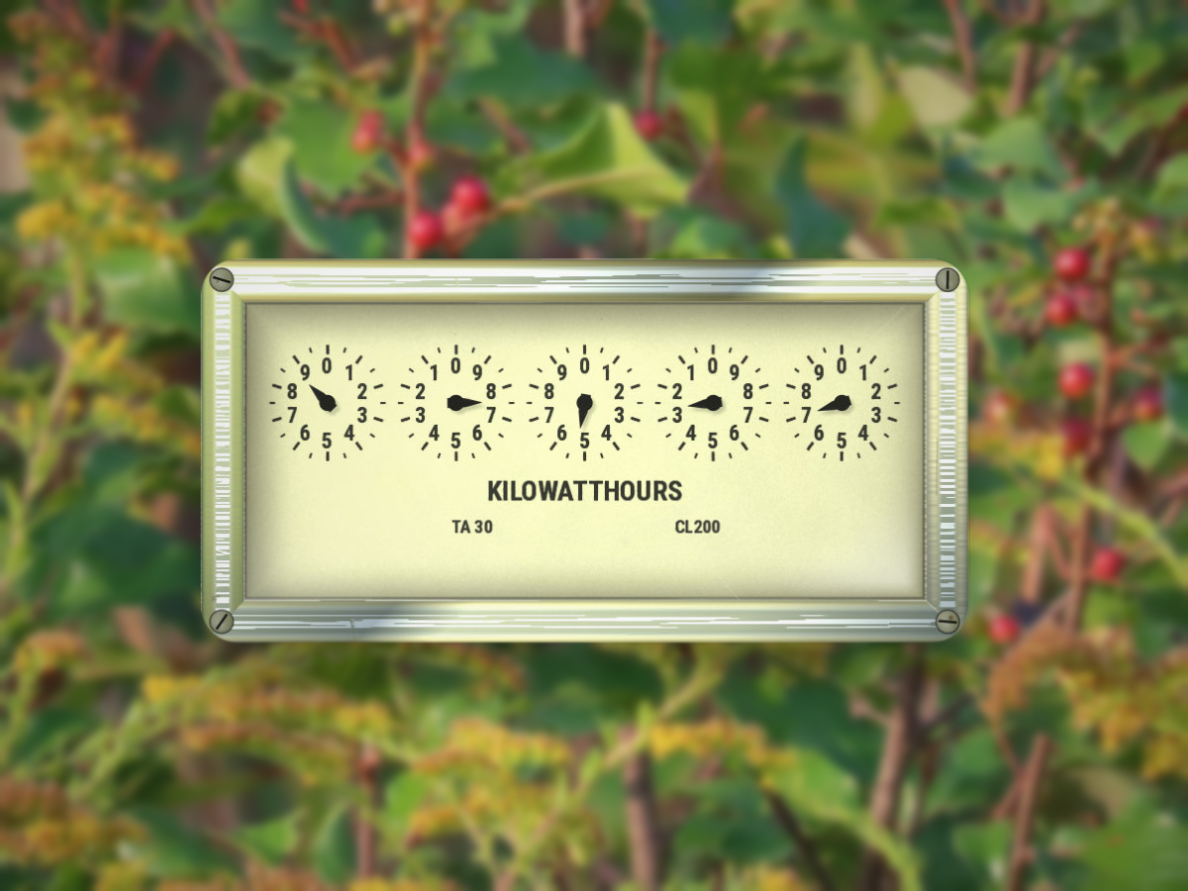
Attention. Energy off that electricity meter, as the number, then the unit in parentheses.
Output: 87527 (kWh)
